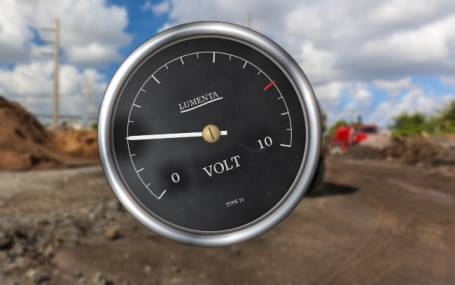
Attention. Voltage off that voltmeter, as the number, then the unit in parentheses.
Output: 2 (V)
